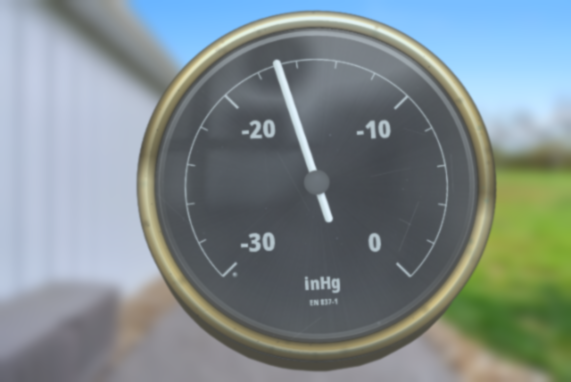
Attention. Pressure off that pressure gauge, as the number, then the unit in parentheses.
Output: -17 (inHg)
